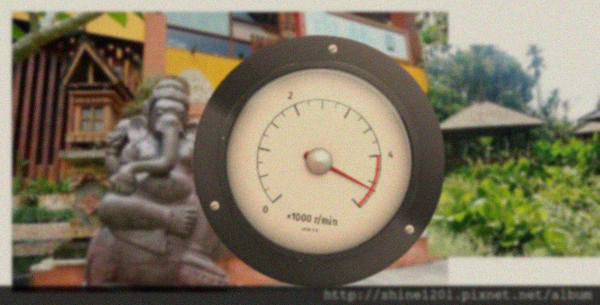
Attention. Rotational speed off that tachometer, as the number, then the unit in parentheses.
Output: 4625 (rpm)
